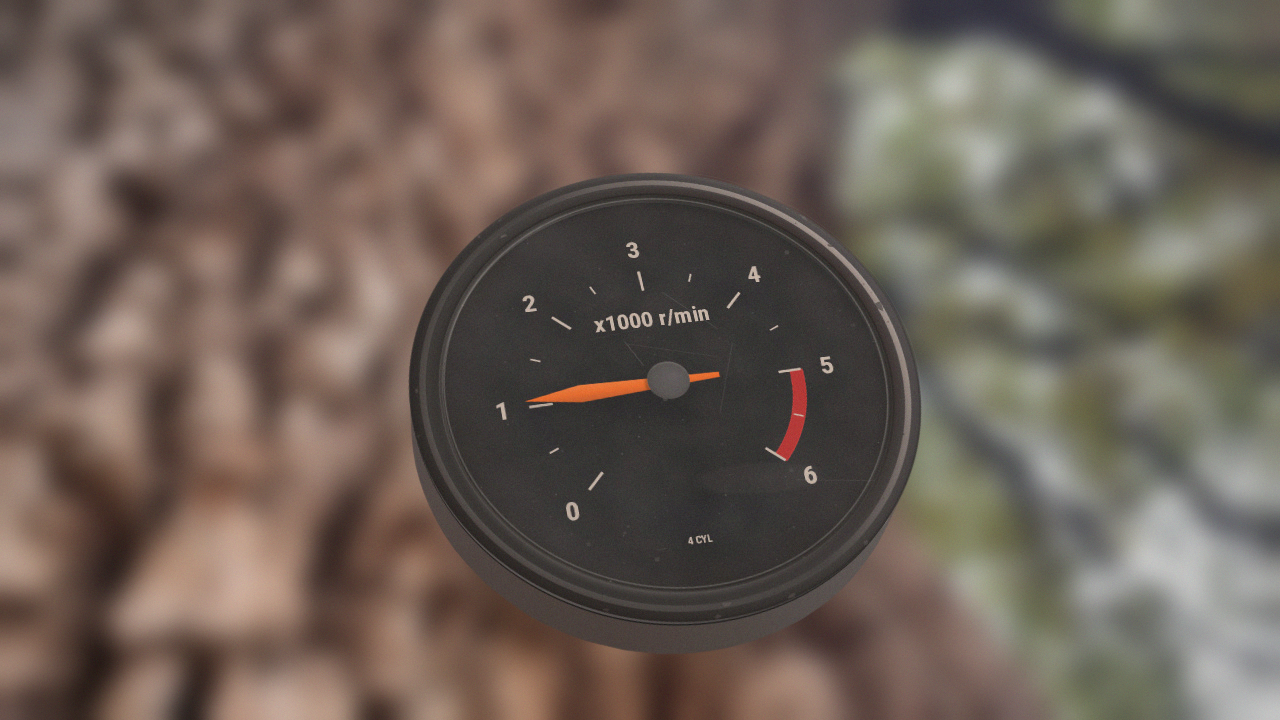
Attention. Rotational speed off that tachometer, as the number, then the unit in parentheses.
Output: 1000 (rpm)
